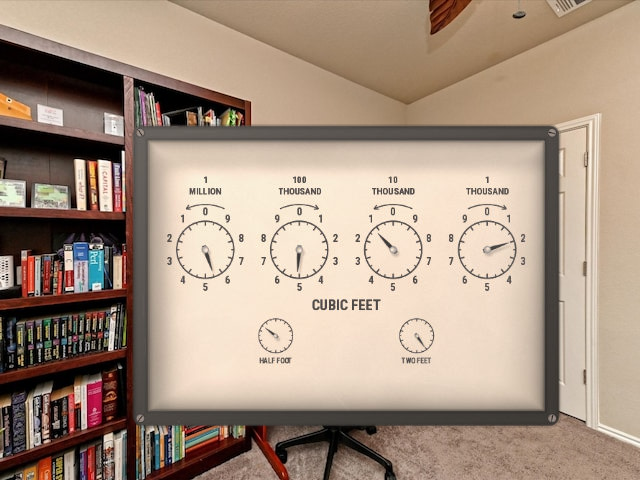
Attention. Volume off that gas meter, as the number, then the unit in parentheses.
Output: 551200 (ft³)
